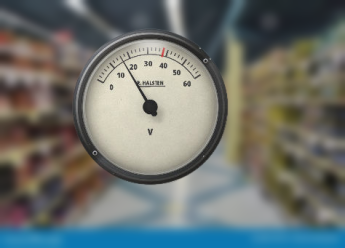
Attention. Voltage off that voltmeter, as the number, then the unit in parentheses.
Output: 16 (V)
